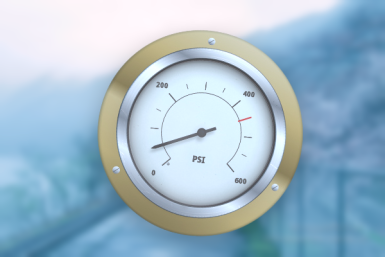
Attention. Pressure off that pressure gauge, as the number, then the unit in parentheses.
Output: 50 (psi)
